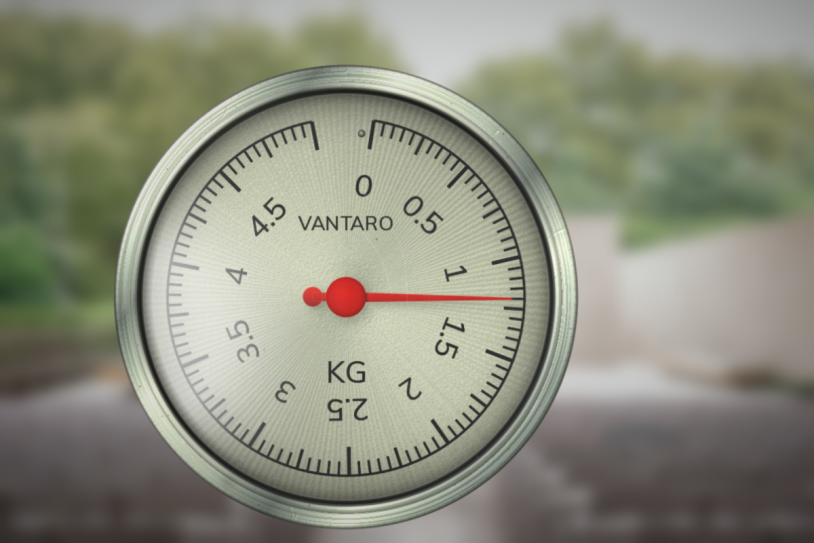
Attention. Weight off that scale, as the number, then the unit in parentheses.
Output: 1.2 (kg)
